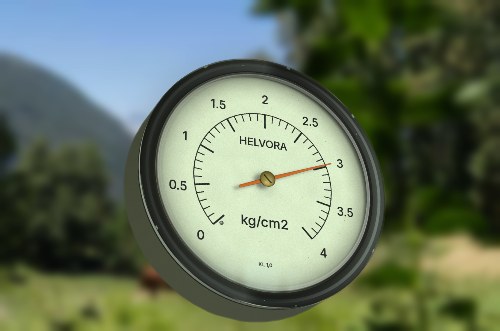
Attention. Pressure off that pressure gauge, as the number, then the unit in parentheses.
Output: 3 (kg/cm²)
